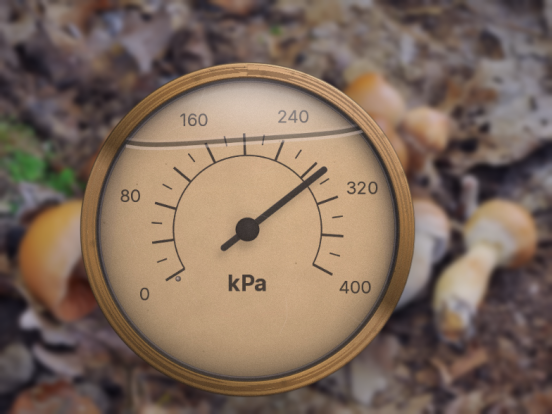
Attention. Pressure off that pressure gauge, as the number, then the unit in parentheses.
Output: 290 (kPa)
